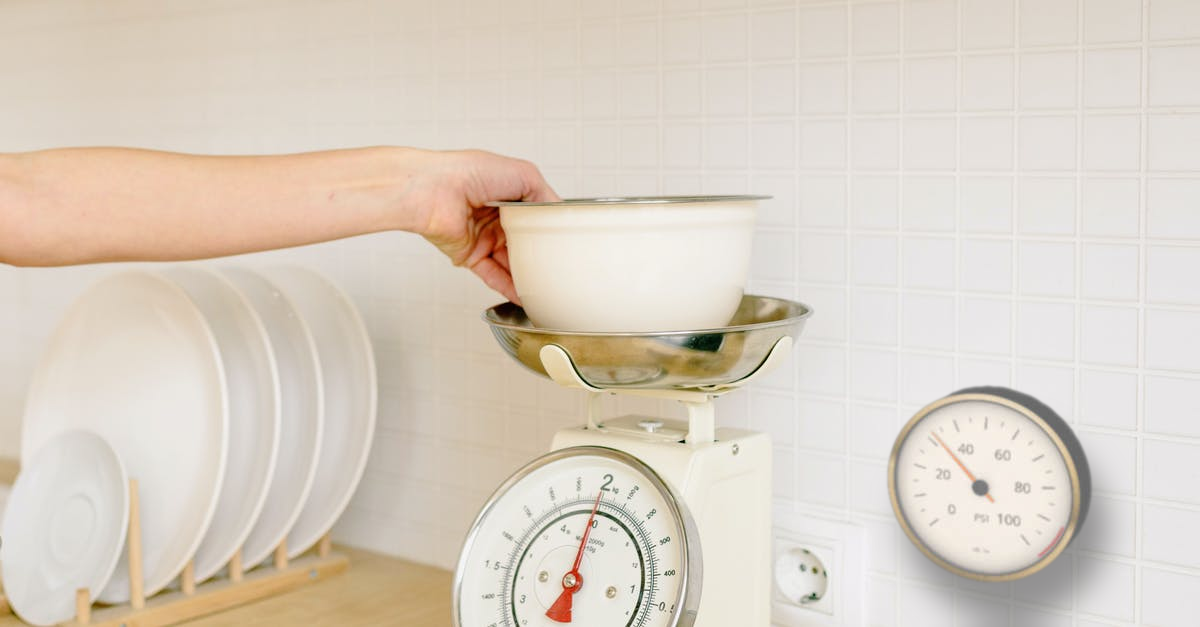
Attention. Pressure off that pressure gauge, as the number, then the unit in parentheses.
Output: 32.5 (psi)
